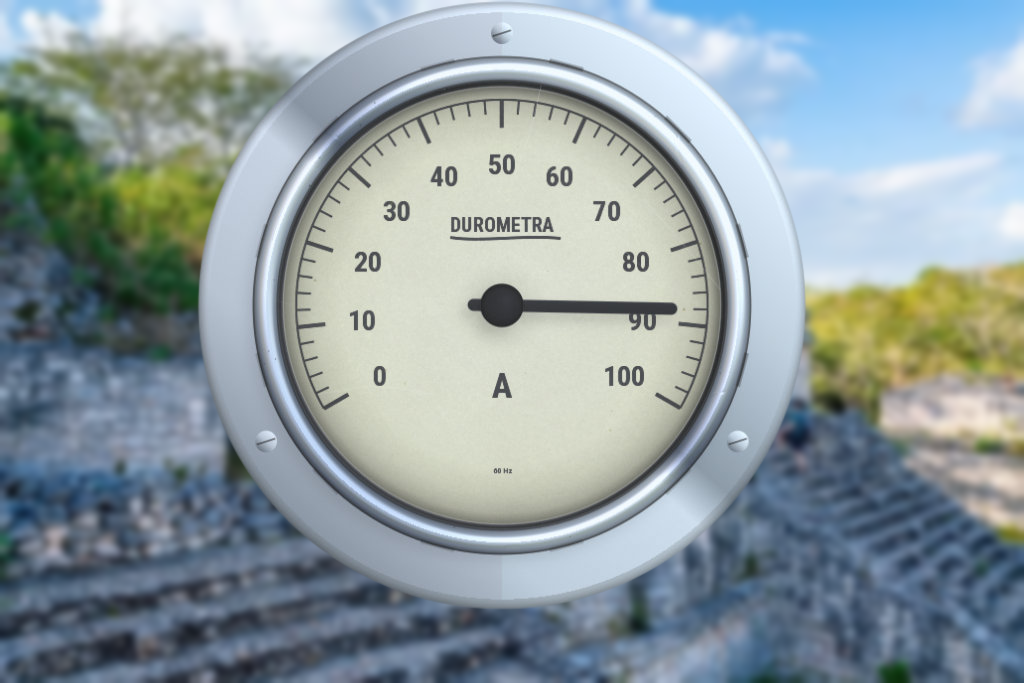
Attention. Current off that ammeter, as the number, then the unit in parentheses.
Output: 88 (A)
